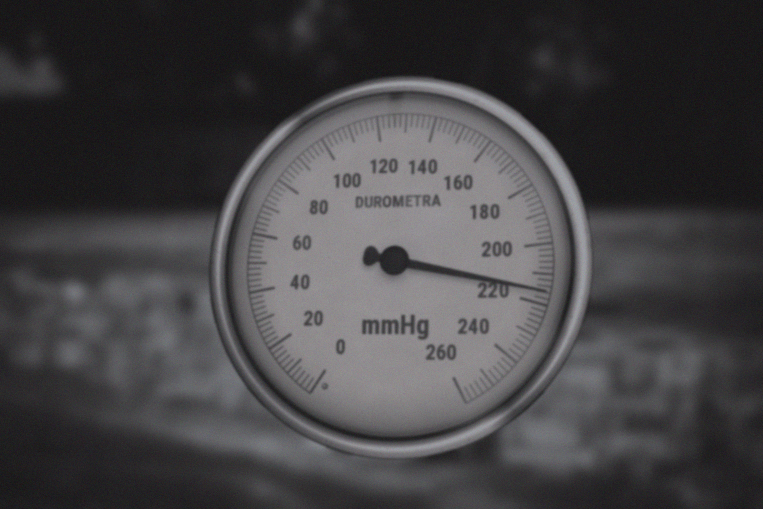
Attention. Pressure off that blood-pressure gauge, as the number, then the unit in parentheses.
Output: 216 (mmHg)
